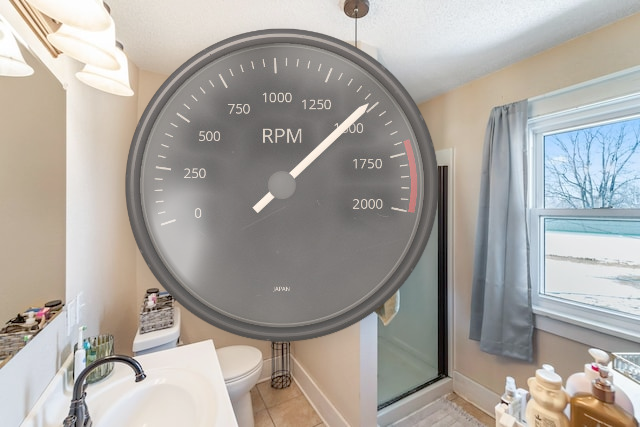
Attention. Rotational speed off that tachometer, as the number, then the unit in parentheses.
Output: 1475 (rpm)
